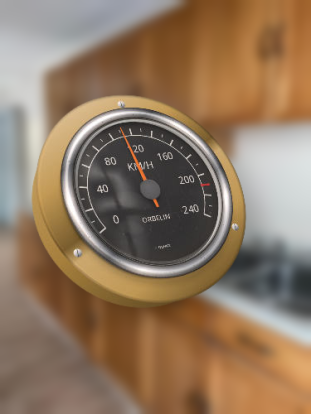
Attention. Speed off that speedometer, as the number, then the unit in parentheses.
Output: 110 (km/h)
